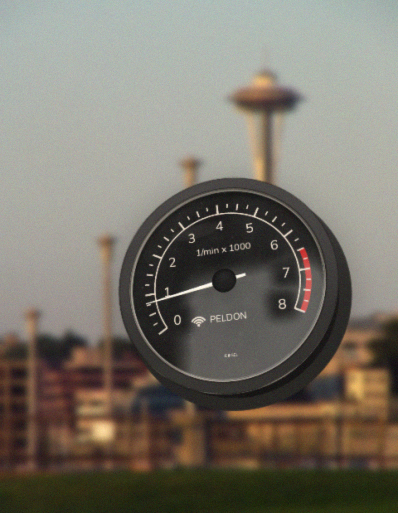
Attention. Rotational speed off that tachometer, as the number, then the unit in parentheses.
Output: 750 (rpm)
